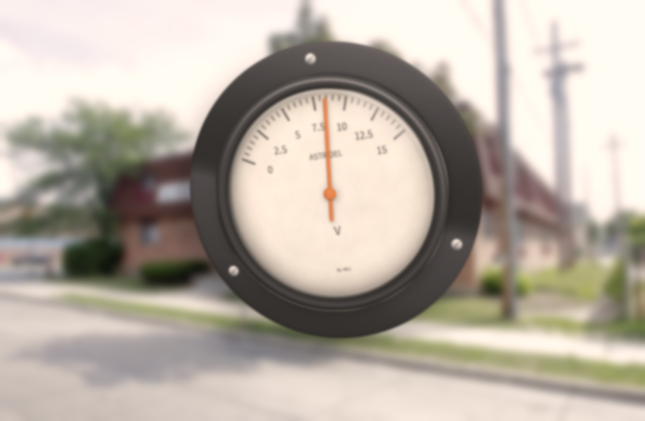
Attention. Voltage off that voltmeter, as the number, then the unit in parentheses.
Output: 8.5 (V)
